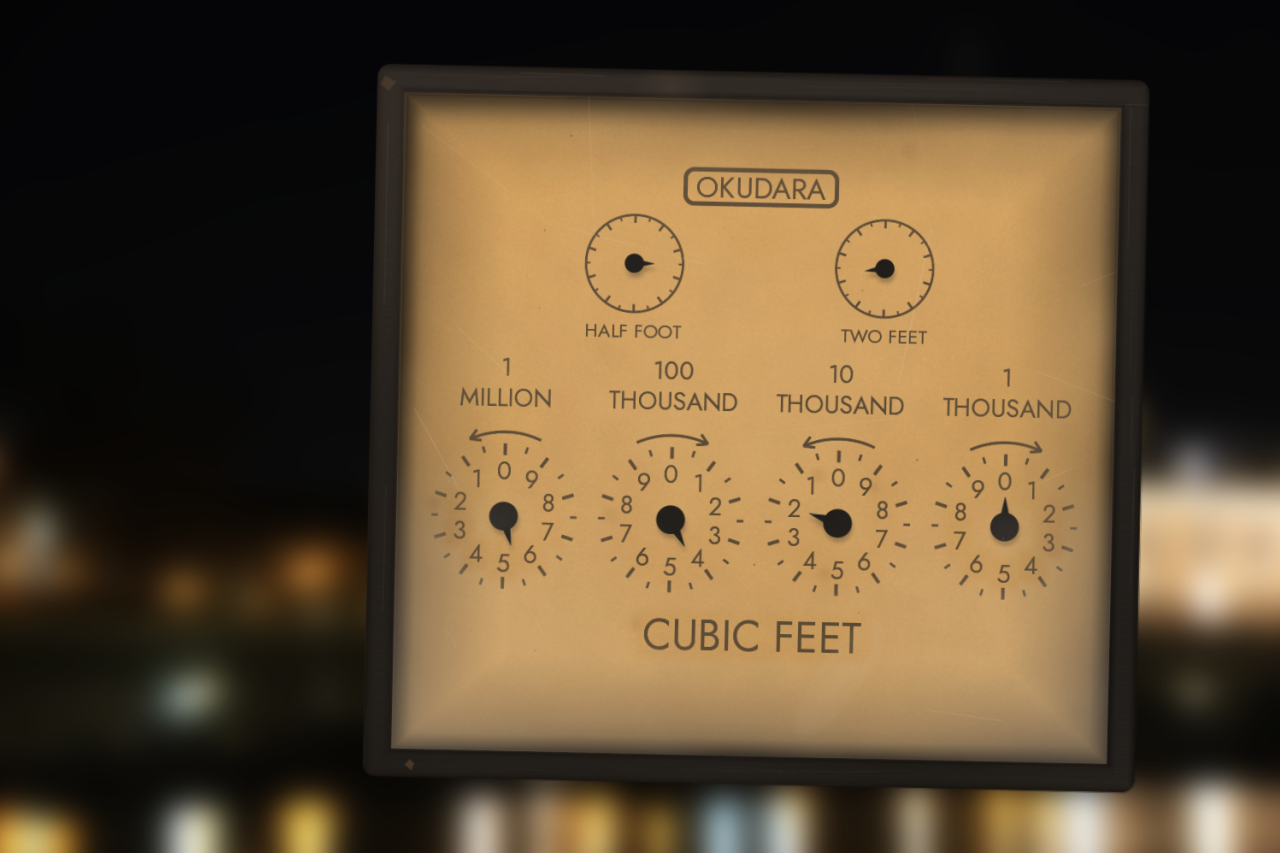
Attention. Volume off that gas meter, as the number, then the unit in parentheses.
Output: 542000 (ft³)
